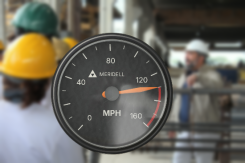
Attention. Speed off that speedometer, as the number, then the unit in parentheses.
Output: 130 (mph)
